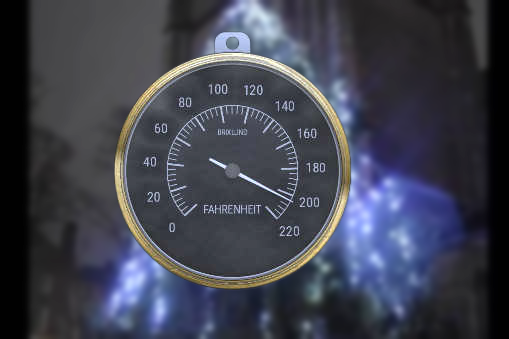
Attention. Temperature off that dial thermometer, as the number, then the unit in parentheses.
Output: 204 (°F)
